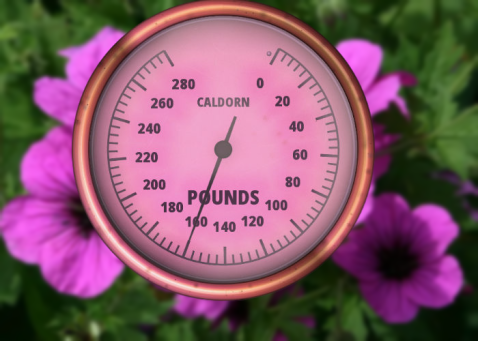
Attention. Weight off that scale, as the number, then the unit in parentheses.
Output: 160 (lb)
